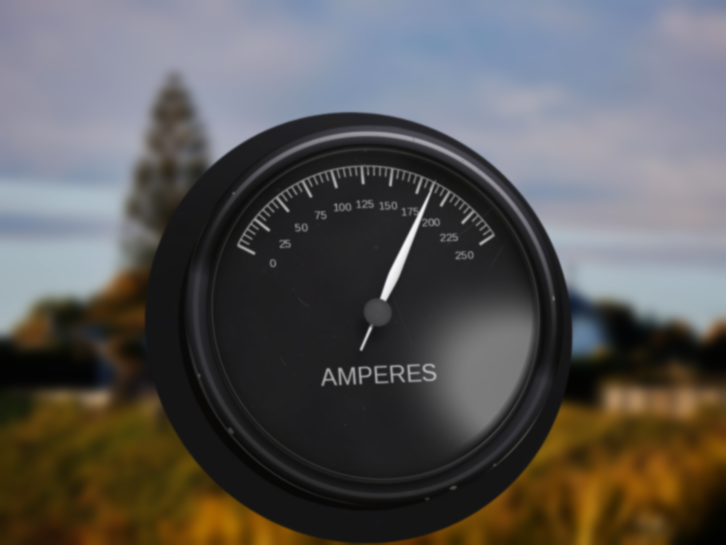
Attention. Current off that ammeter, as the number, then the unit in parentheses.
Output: 185 (A)
